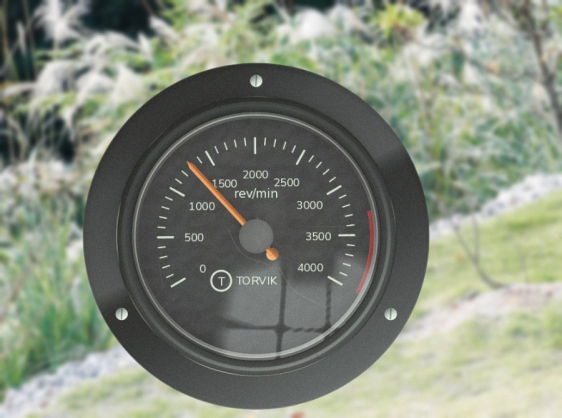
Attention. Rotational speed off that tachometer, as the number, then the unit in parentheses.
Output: 1300 (rpm)
